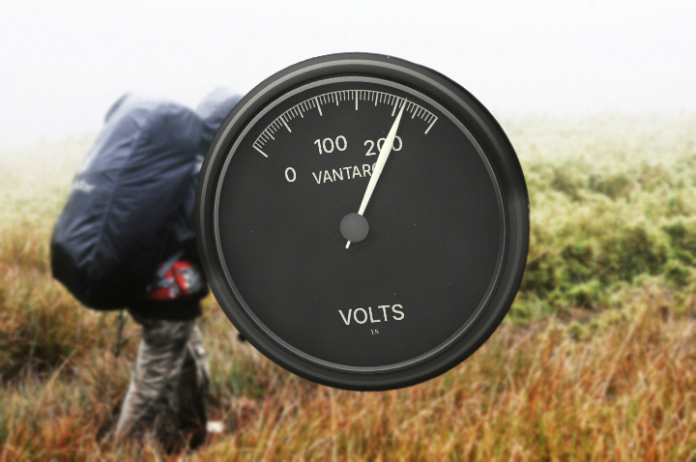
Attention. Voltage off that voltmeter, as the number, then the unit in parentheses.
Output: 210 (V)
